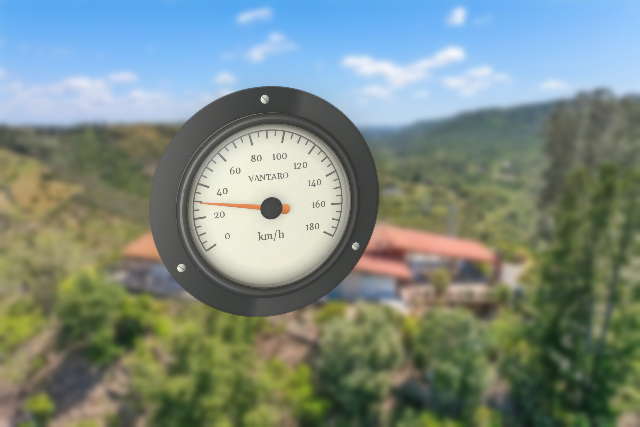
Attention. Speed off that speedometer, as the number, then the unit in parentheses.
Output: 30 (km/h)
